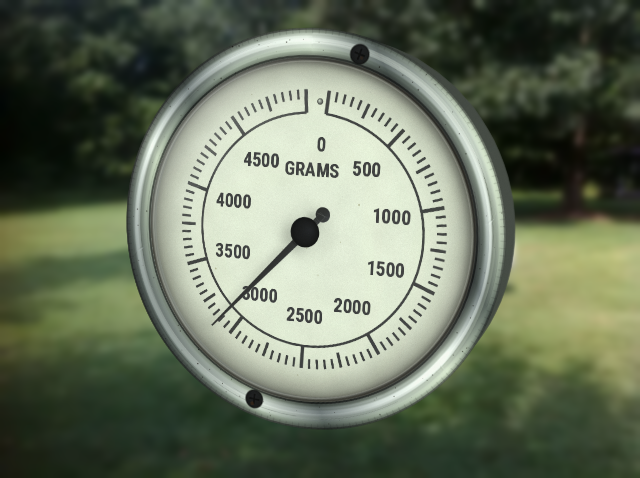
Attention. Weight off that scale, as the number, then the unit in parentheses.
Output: 3100 (g)
